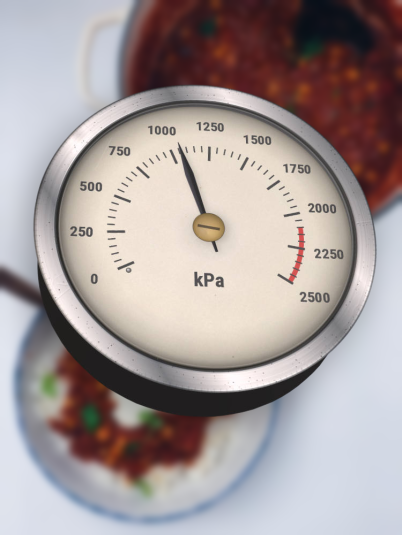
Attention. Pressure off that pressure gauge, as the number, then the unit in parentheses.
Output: 1050 (kPa)
